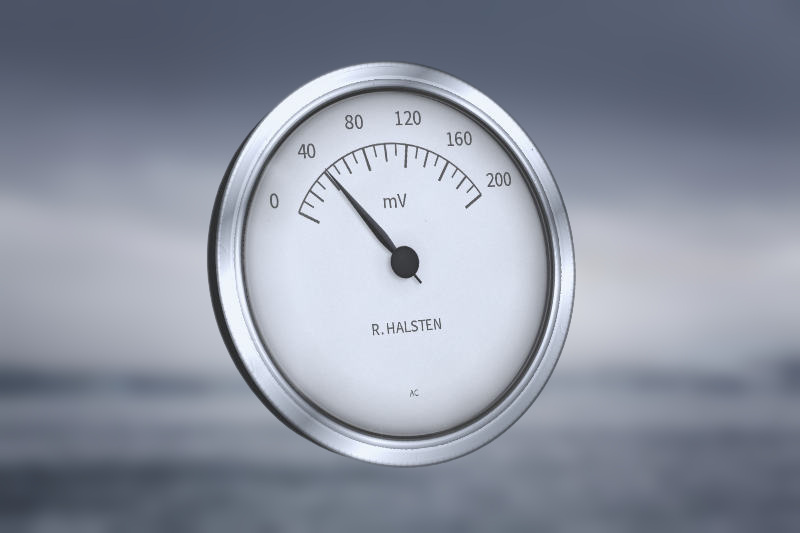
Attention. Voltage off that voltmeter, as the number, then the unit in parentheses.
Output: 40 (mV)
